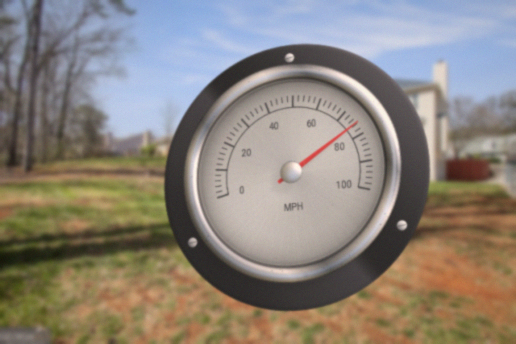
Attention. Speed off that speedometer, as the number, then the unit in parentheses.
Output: 76 (mph)
